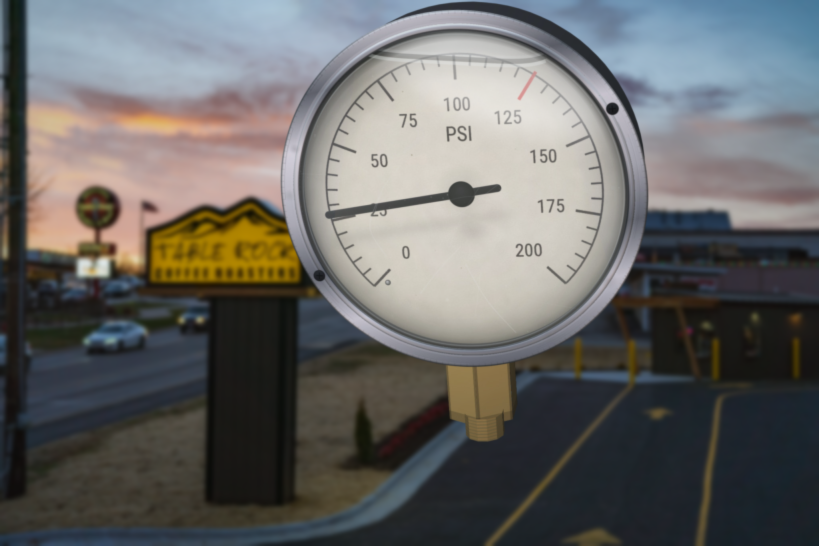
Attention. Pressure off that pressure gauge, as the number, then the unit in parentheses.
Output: 27.5 (psi)
